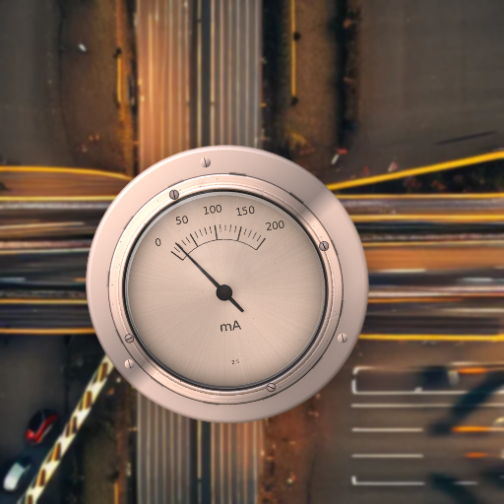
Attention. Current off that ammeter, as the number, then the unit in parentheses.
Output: 20 (mA)
